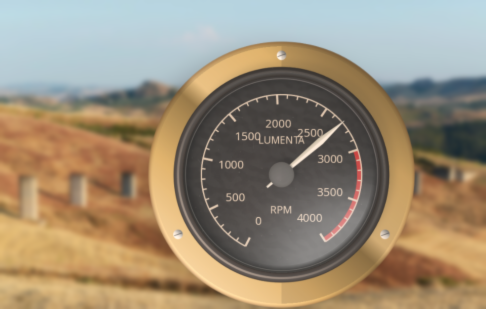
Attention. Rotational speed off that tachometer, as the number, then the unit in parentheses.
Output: 2700 (rpm)
